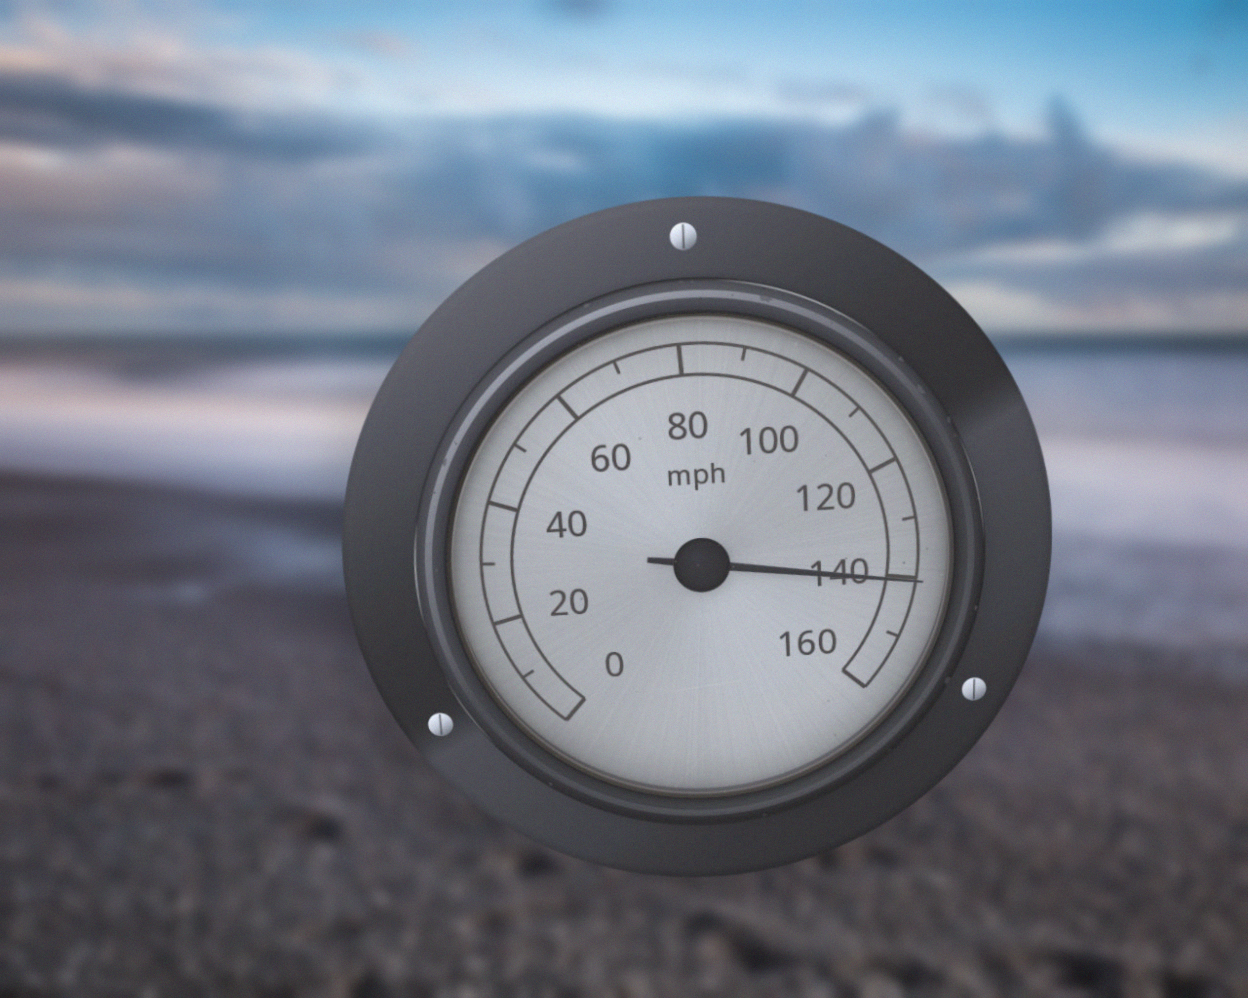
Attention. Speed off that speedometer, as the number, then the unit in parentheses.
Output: 140 (mph)
